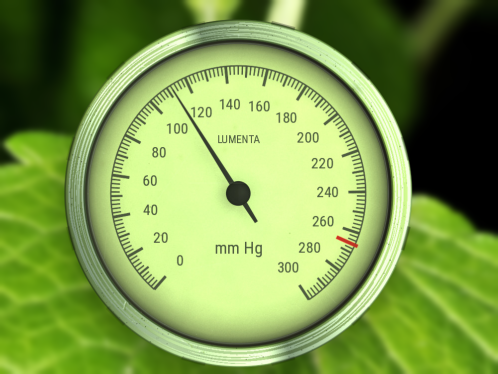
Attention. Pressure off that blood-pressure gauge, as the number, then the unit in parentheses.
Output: 112 (mmHg)
